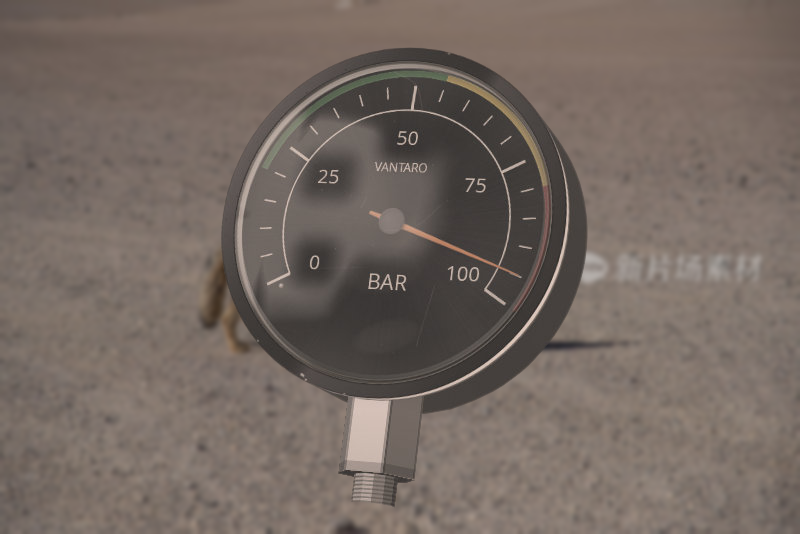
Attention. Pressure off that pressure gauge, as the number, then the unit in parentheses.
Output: 95 (bar)
